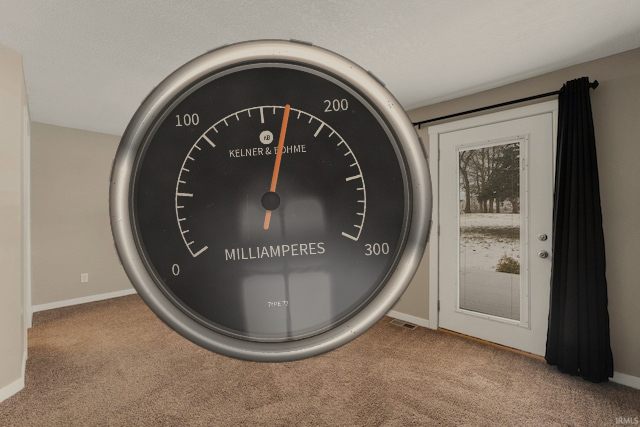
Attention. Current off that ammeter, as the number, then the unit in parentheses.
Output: 170 (mA)
